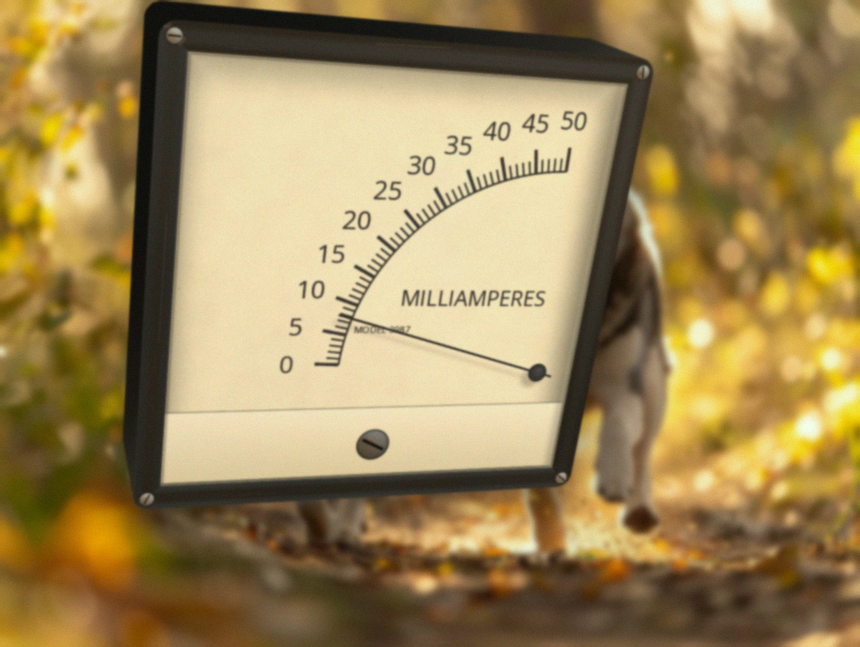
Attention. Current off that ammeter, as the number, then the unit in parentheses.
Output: 8 (mA)
